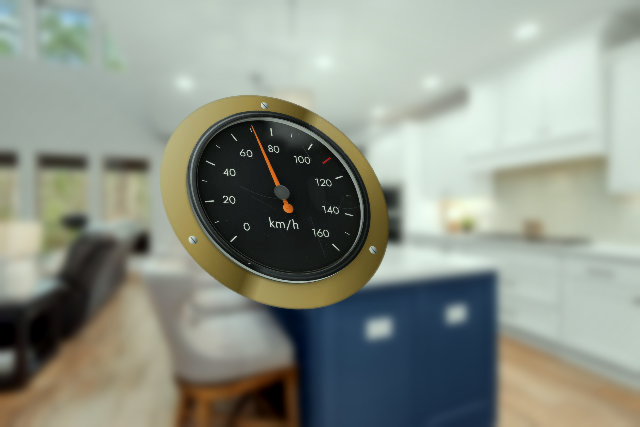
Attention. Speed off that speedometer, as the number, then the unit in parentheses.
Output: 70 (km/h)
